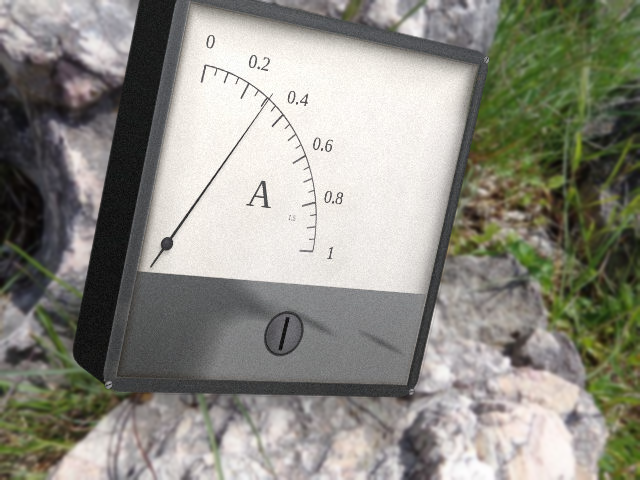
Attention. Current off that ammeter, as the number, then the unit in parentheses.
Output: 0.3 (A)
